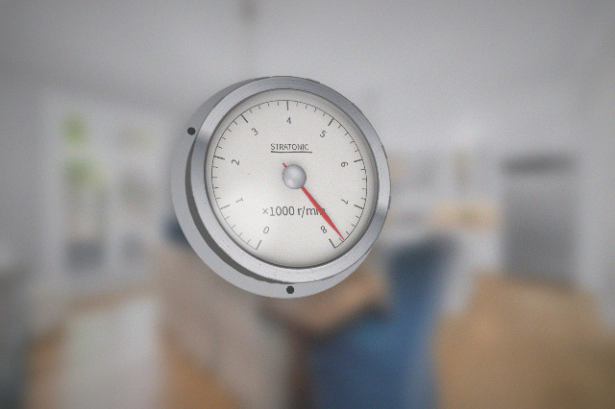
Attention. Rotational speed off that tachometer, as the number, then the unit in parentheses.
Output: 7800 (rpm)
